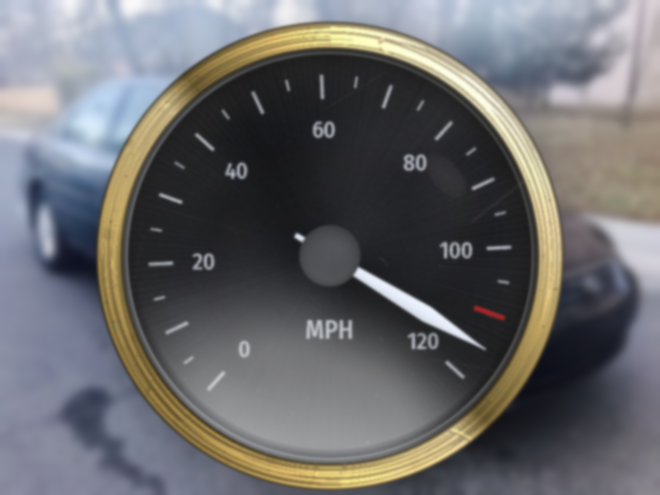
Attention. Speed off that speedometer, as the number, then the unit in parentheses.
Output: 115 (mph)
